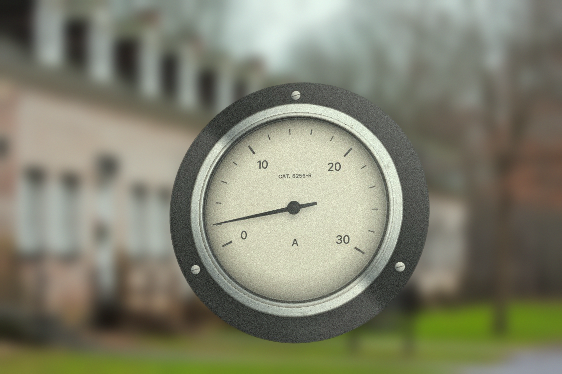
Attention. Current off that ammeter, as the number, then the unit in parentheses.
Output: 2 (A)
